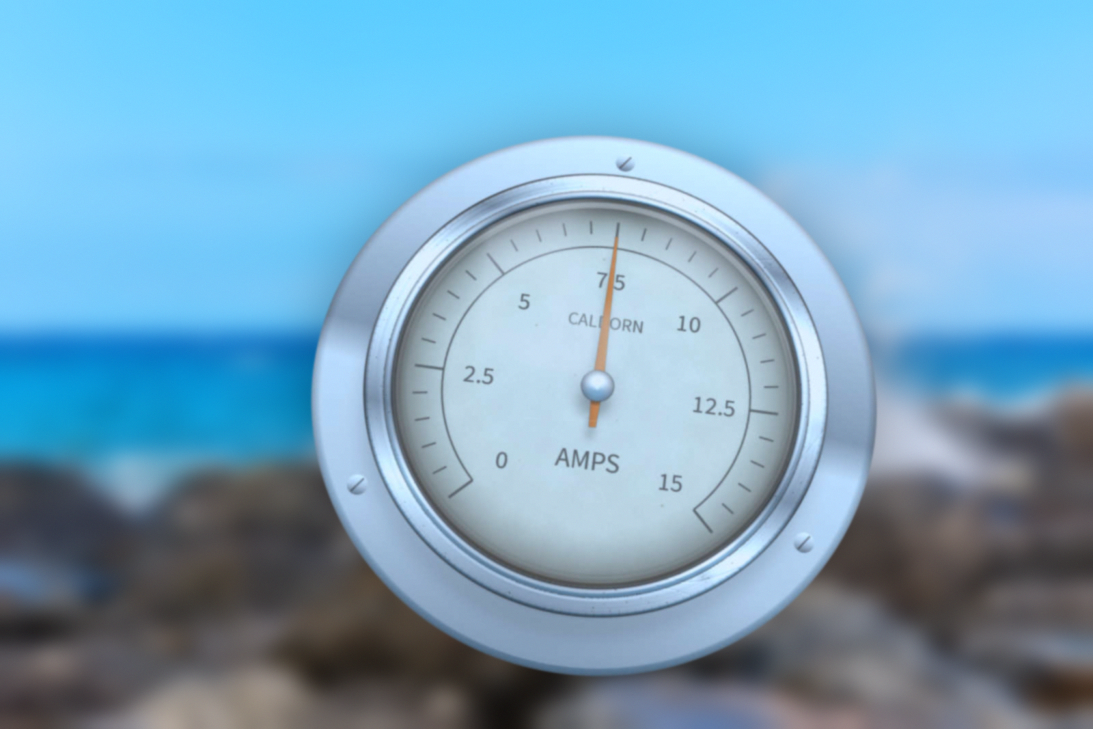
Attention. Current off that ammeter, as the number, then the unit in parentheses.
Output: 7.5 (A)
